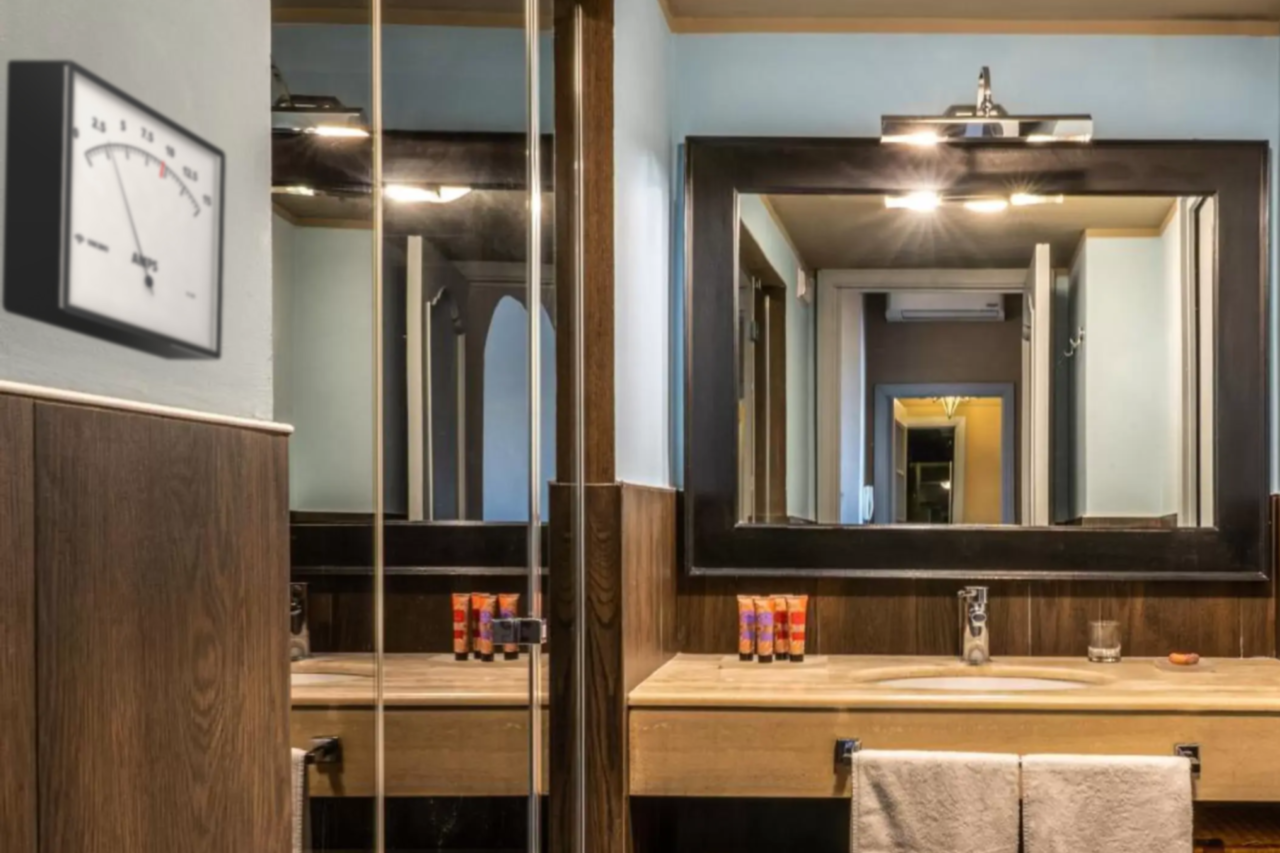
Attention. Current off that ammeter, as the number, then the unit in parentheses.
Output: 2.5 (A)
